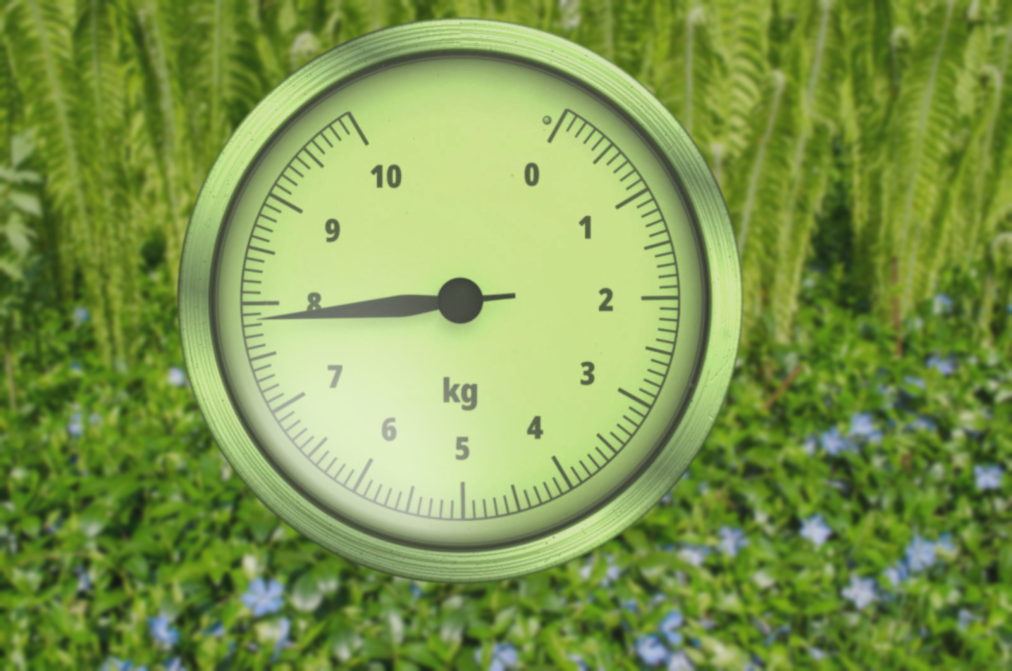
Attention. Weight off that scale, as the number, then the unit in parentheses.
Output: 7.85 (kg)
